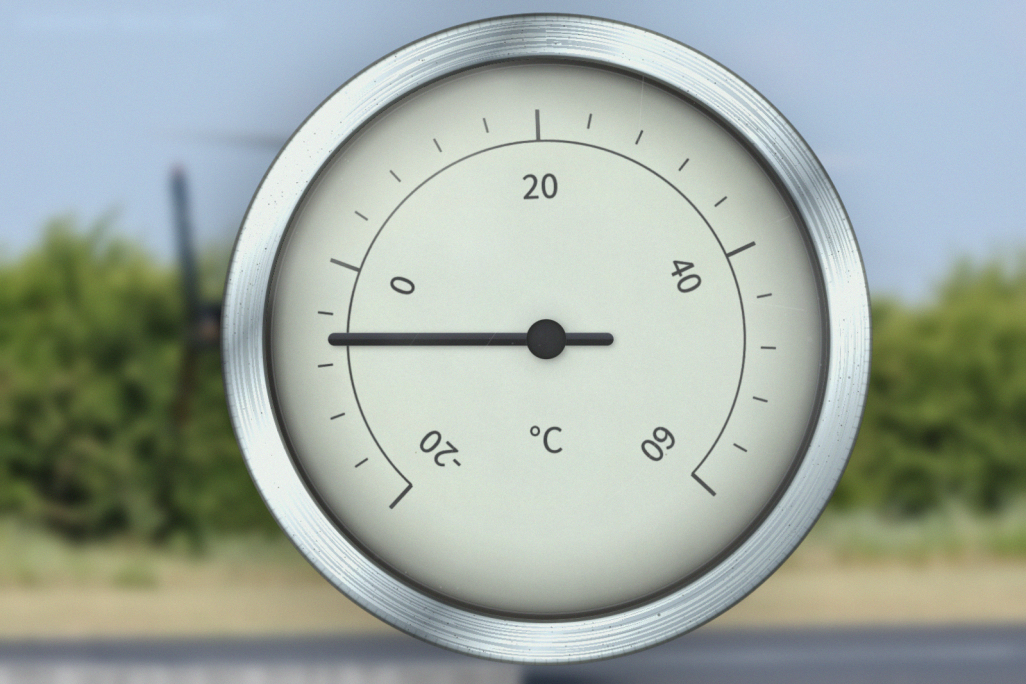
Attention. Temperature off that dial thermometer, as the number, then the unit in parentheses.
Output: -6 (°C)
